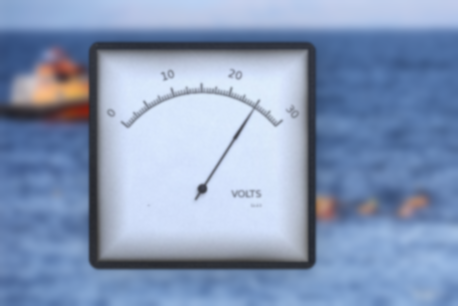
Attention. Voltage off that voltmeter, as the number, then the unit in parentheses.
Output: 25 (V)
